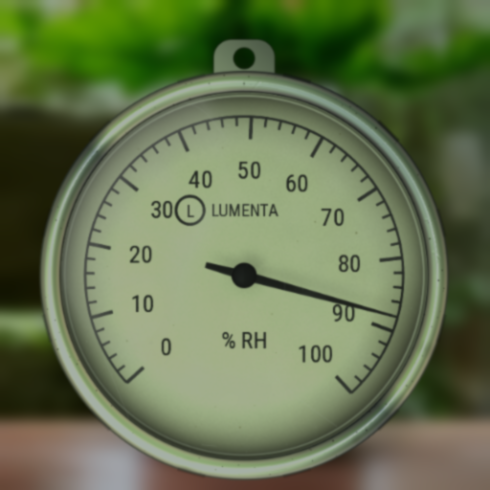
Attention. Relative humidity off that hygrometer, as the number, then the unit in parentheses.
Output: 88 (%)
